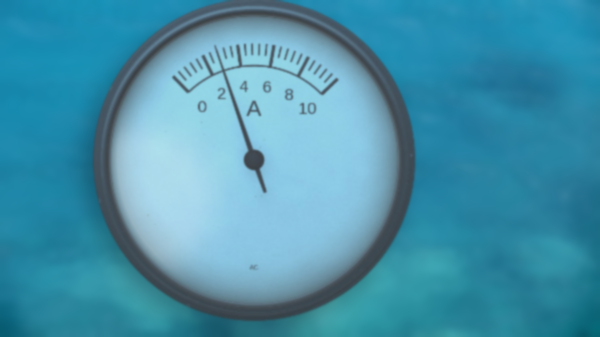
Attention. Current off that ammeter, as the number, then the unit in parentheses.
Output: 2.8 (A)
